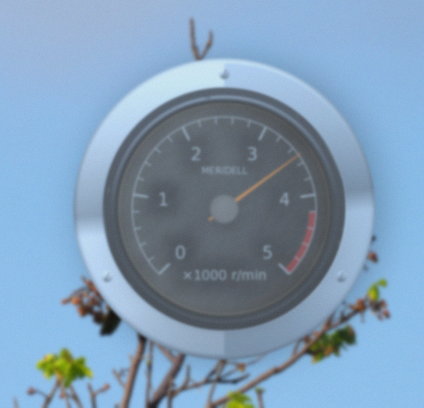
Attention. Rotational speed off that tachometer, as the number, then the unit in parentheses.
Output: 3500 (rpm)
